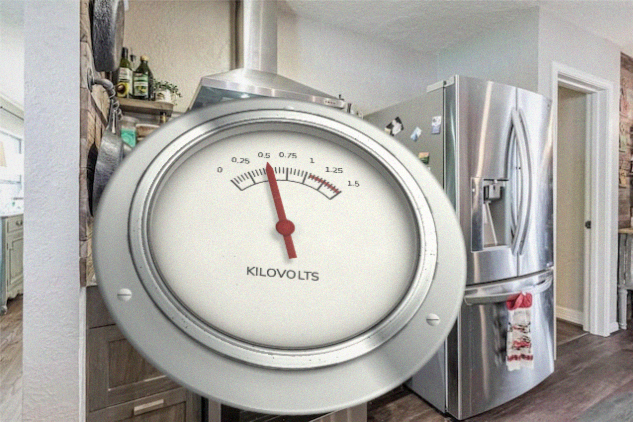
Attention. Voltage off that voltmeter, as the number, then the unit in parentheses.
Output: 0.5 (kV)
